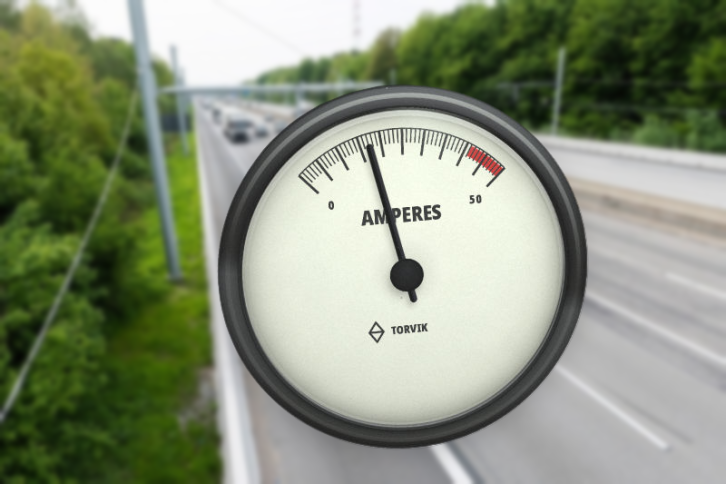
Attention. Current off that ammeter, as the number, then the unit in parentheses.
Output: 17 (A)
